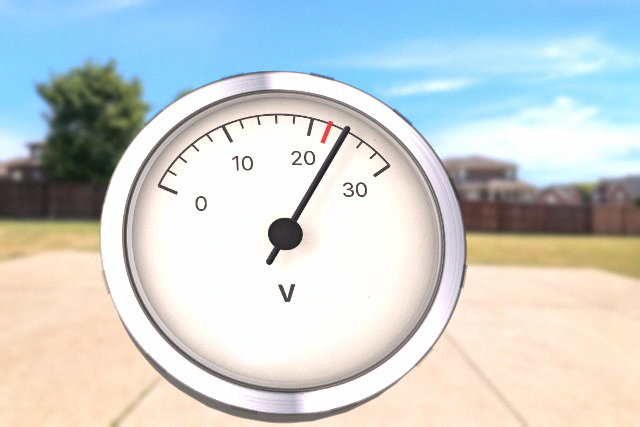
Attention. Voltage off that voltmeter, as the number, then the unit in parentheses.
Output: 24 (V)
